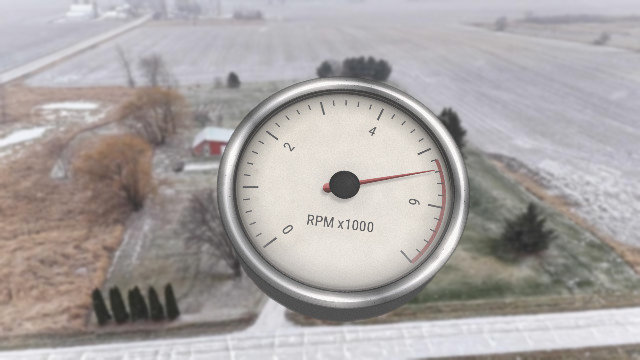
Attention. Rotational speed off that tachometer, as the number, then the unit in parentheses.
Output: 5400 (rpm)
